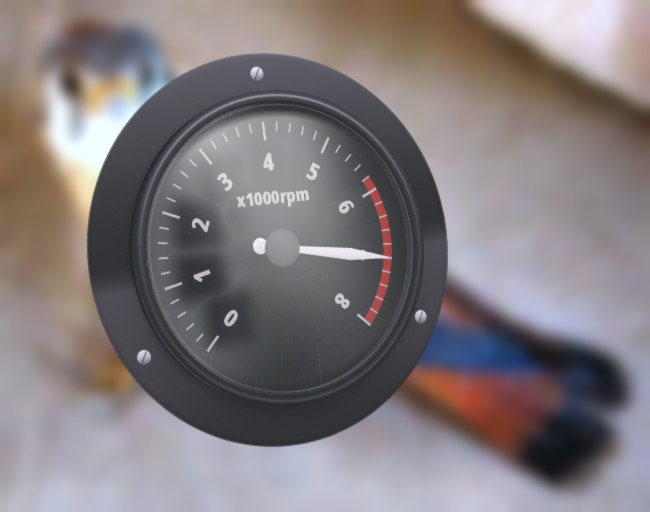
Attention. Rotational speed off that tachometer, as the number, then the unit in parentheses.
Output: 7000 (rpm)
